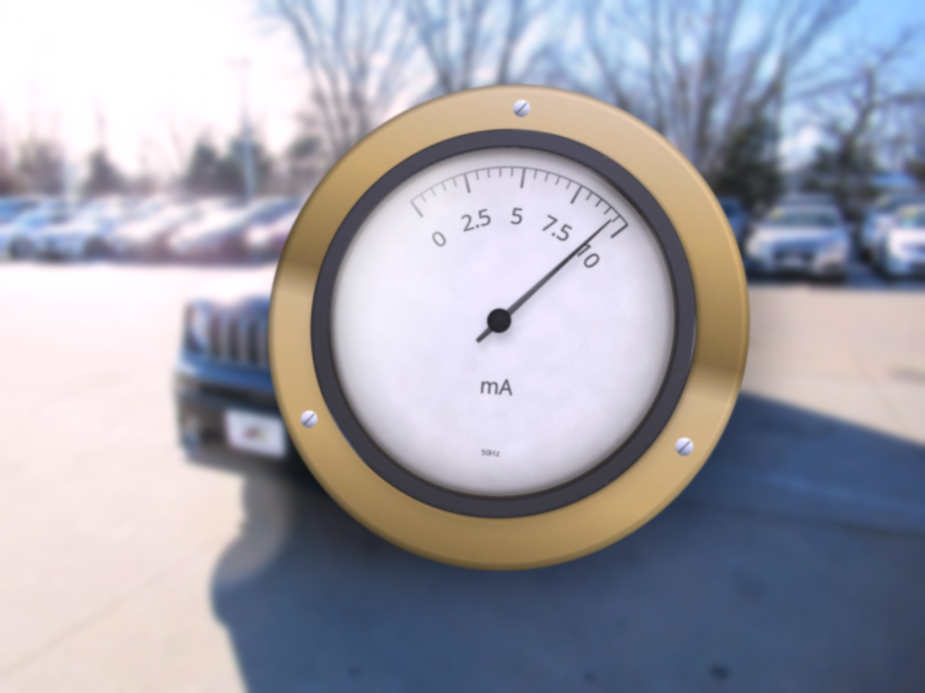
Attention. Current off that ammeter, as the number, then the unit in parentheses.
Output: 9.5 (mA)
